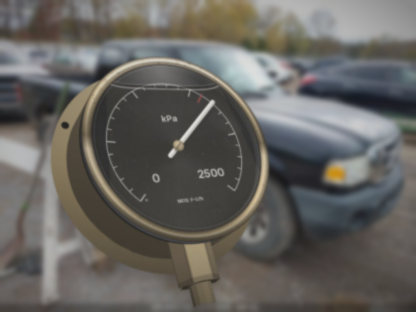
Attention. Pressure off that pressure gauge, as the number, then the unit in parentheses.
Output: 1700 (kPa)
